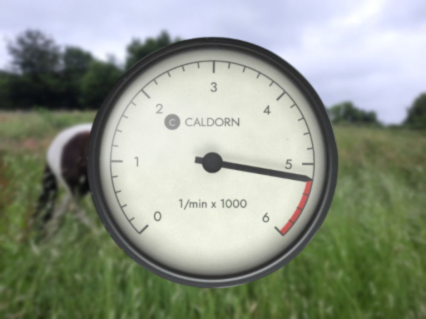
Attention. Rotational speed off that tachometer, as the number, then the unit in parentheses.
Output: 5200 (rpm)
